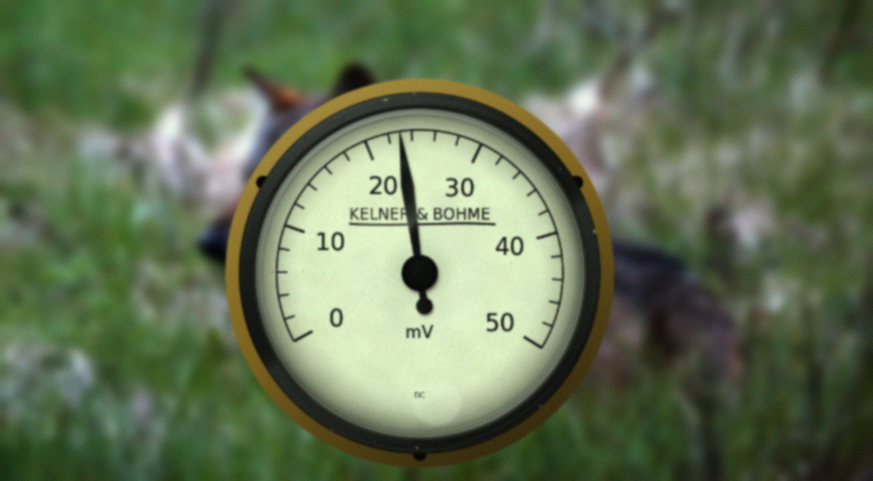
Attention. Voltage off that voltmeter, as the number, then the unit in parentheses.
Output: 23 (mV)
